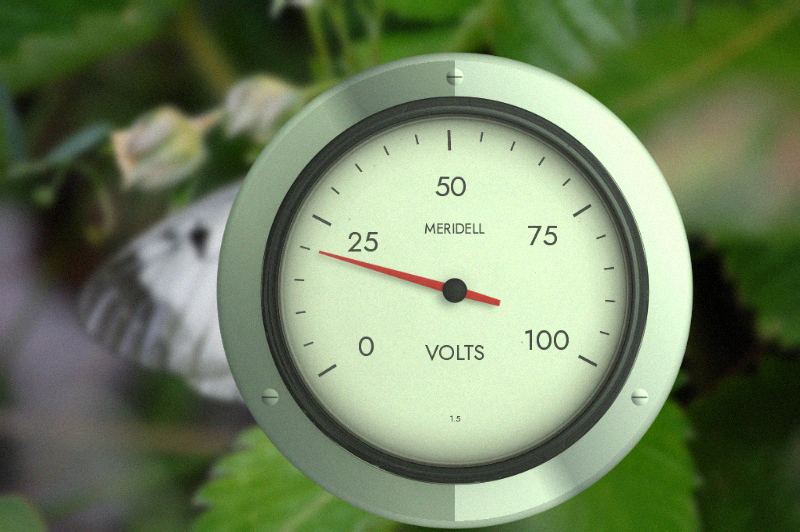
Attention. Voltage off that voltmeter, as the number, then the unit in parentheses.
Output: 20 (V)
